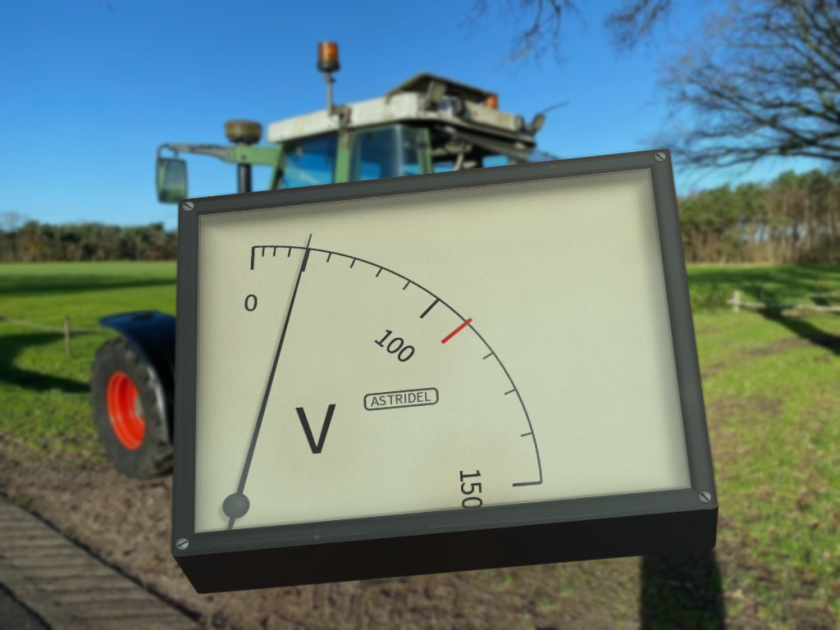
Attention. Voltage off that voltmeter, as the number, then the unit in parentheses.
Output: 50 (V)
